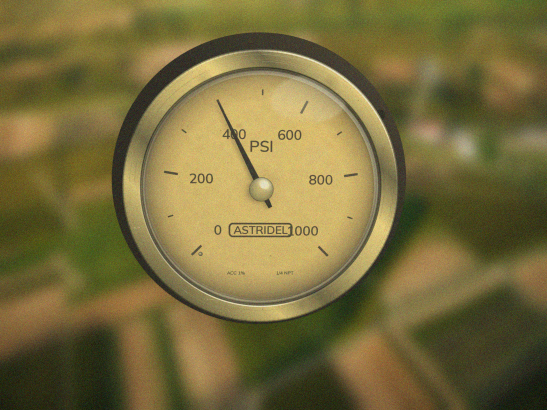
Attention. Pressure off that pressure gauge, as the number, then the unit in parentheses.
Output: 400 (psi)
